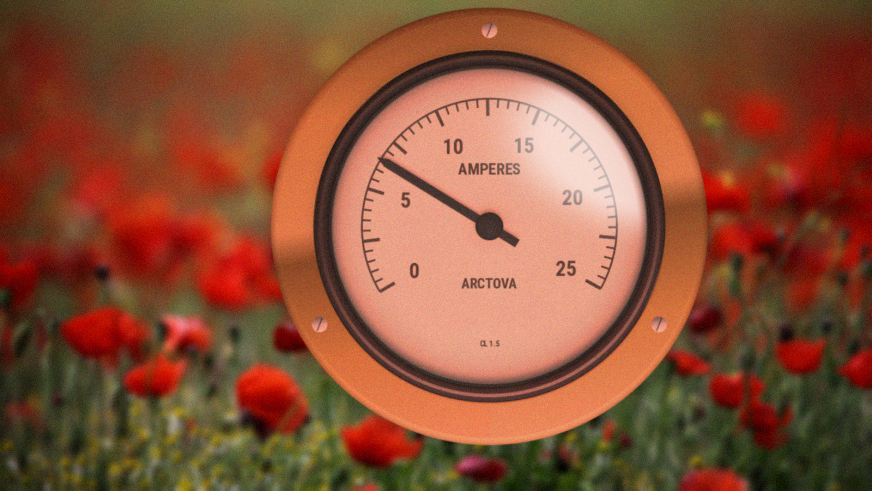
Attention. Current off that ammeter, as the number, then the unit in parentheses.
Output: 6.5 (A)
